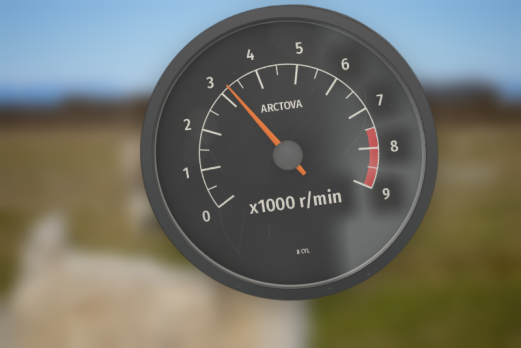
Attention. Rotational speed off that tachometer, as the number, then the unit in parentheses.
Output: 3250 (rpm)
